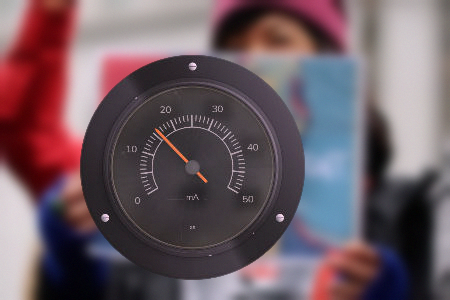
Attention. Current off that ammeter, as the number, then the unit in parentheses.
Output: 16 (mA)
